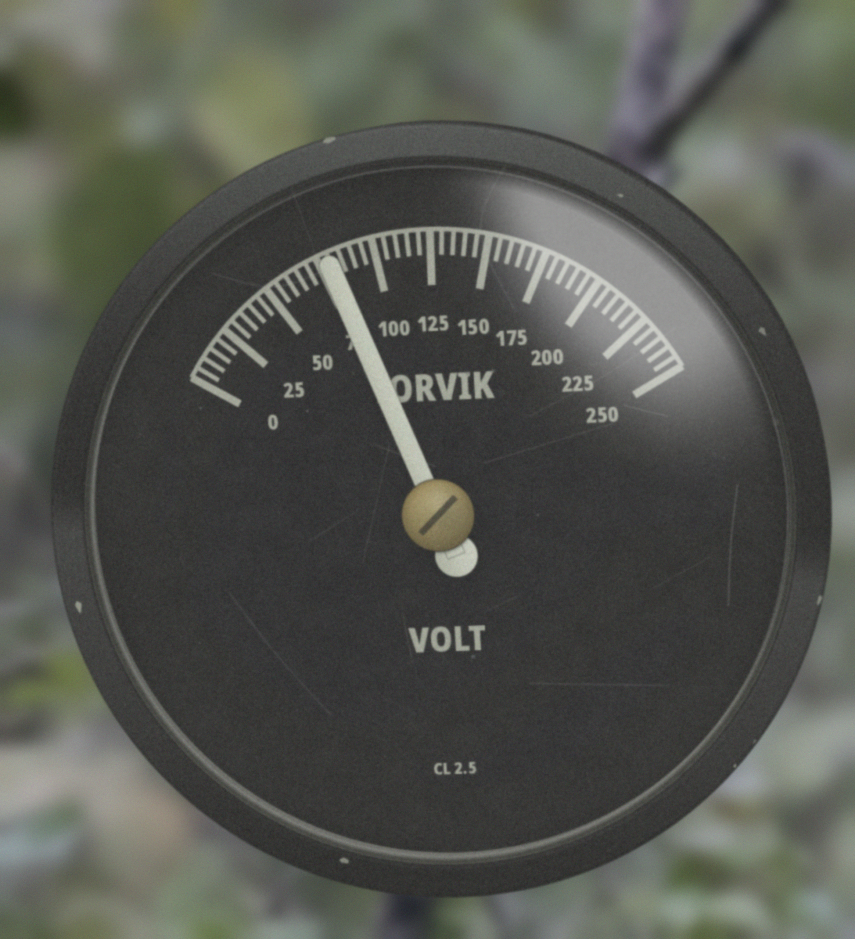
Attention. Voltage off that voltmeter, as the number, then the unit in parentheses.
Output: 80 (V)
